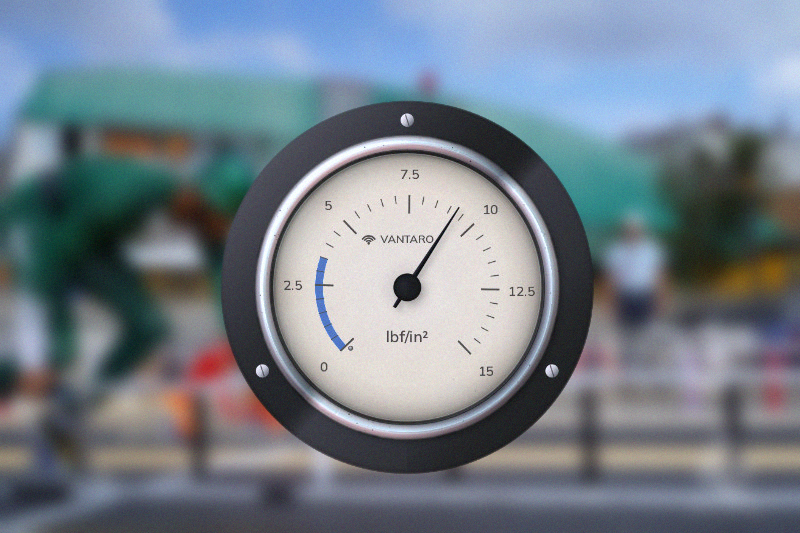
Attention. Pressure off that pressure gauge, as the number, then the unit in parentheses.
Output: 9.25 (psi)
